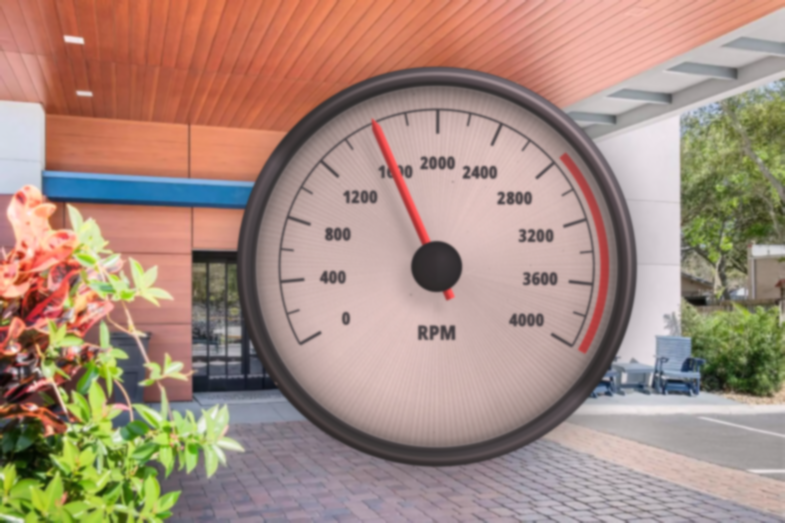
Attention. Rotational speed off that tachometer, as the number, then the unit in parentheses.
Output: 1600 (rpm)
